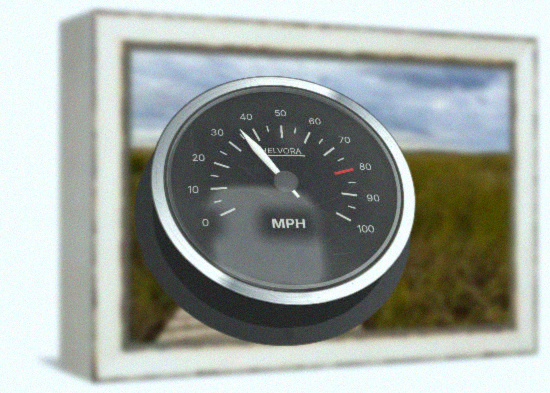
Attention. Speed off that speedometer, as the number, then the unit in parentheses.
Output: 35 (mph)
